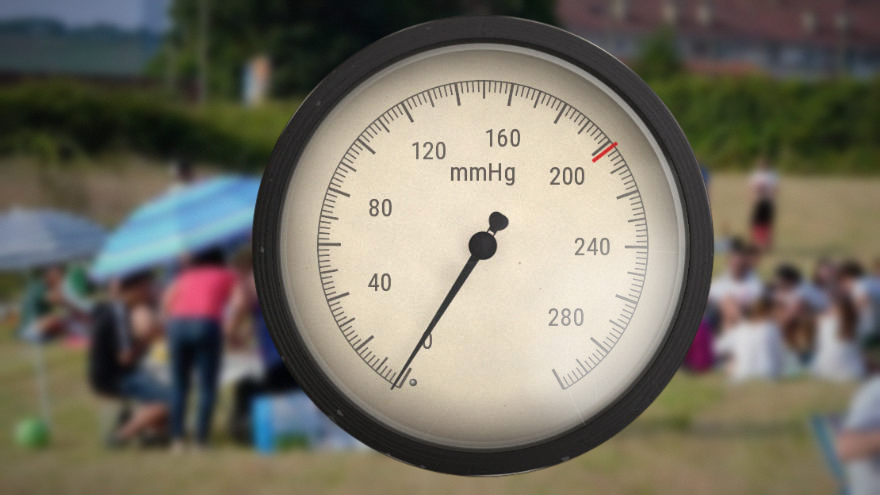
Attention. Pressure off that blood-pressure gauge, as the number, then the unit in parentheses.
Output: 2 (mmHg)
